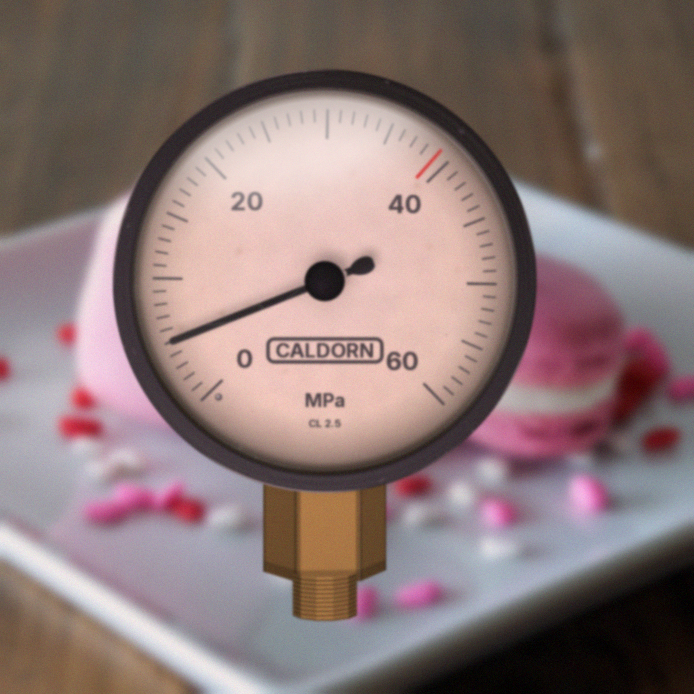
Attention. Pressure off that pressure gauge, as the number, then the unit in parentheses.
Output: 5 (MPa)
